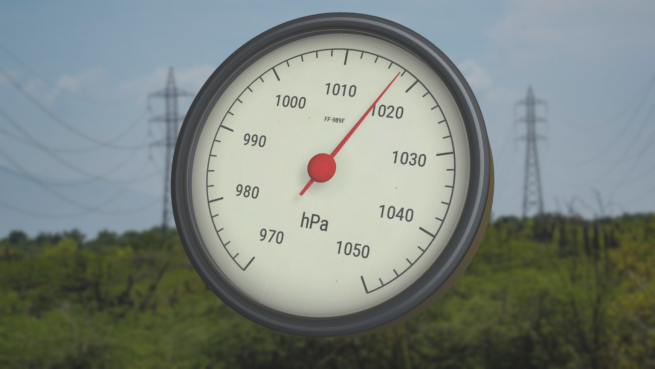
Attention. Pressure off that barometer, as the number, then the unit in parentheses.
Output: 1018 (hPa)
